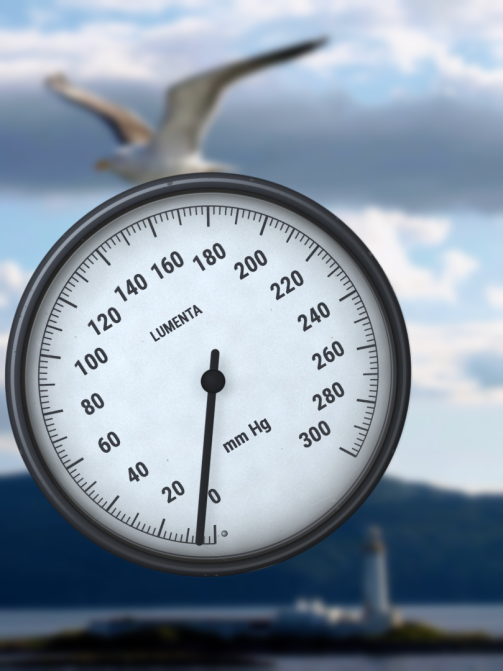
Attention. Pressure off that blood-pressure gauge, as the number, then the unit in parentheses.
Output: 6 (mmHg)
